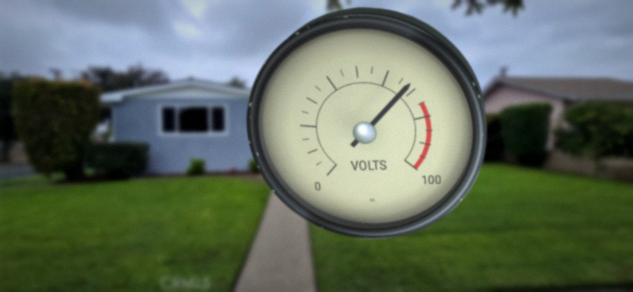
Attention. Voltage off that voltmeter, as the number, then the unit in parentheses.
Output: 67.5 (V)
